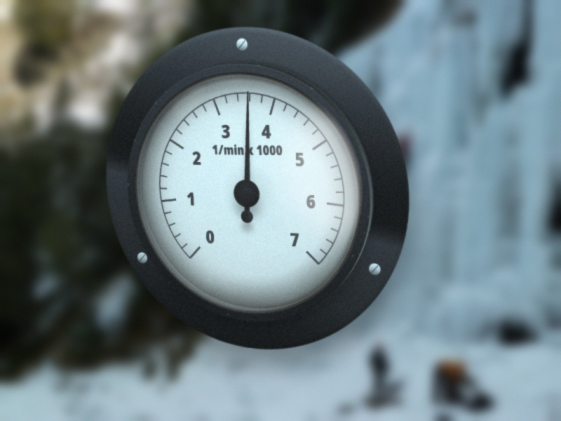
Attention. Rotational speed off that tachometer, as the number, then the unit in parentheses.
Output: 3600 (rpm)
